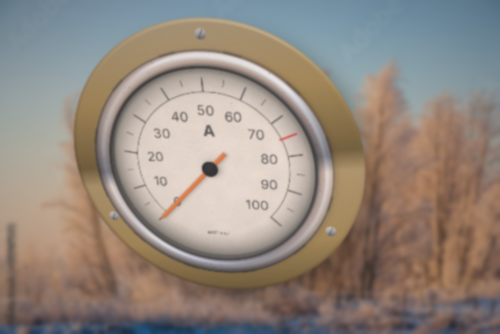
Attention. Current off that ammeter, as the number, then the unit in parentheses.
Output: 0 (A)
